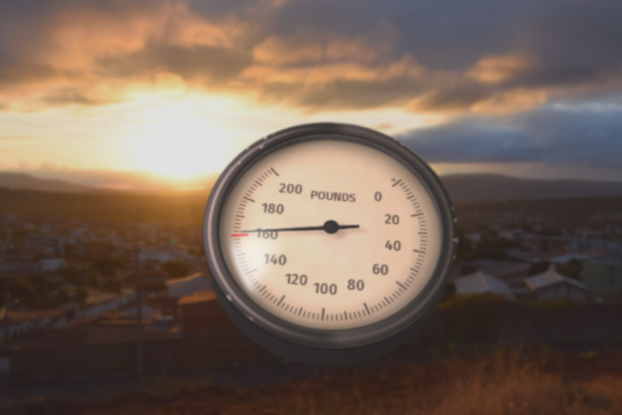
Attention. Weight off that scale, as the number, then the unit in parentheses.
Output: 160 (lb)
